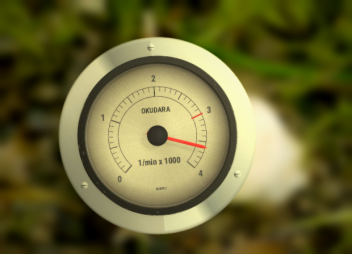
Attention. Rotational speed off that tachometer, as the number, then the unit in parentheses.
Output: 3600 (rpm)
